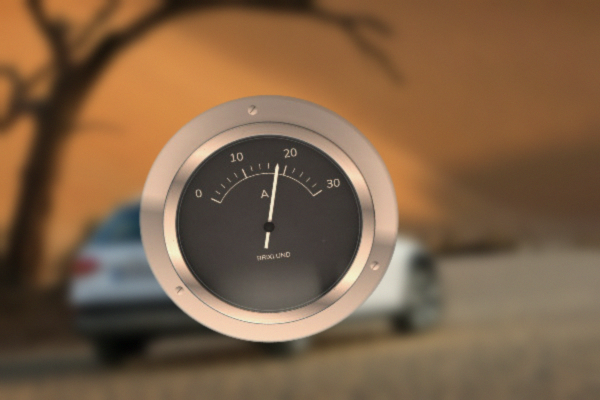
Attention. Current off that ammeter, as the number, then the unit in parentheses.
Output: 18 (A)
